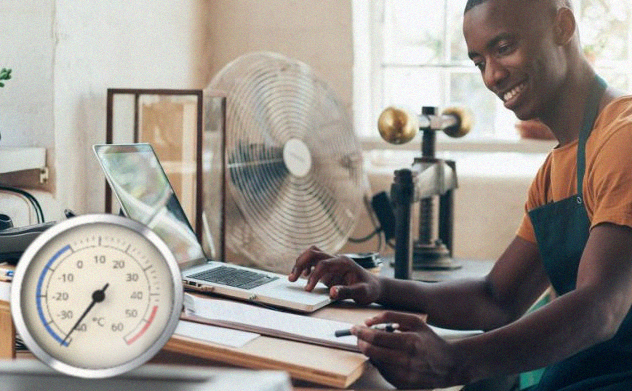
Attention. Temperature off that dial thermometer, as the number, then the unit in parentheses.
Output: -38 (°C)
